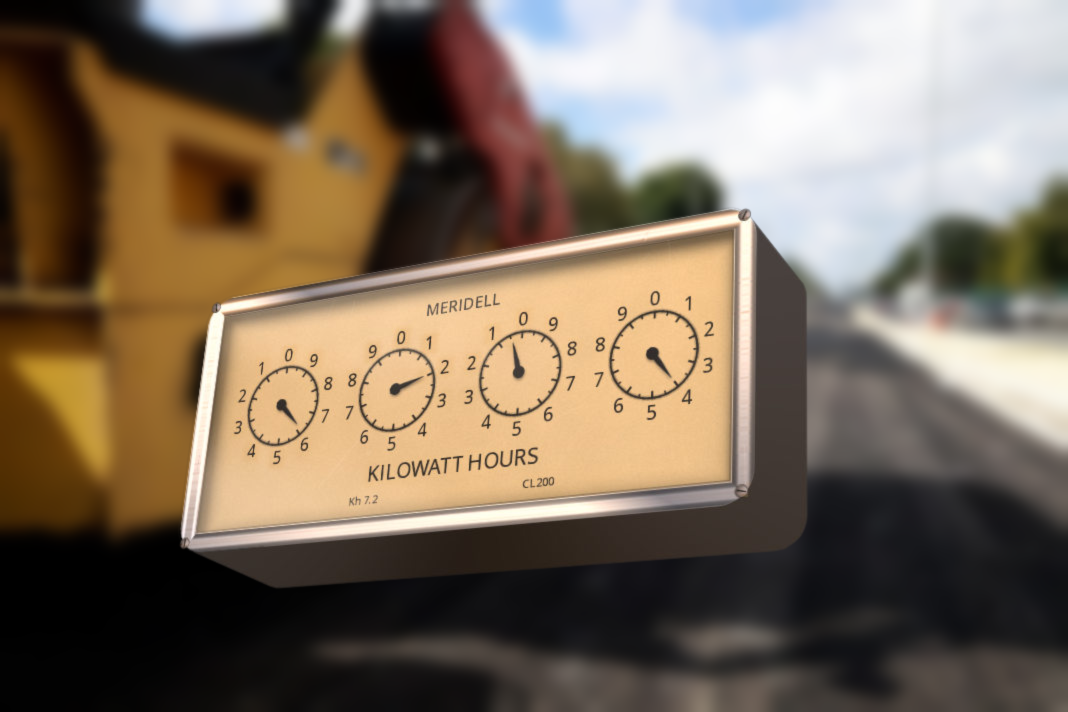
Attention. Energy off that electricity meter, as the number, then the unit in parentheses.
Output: 6204 (kWh)
